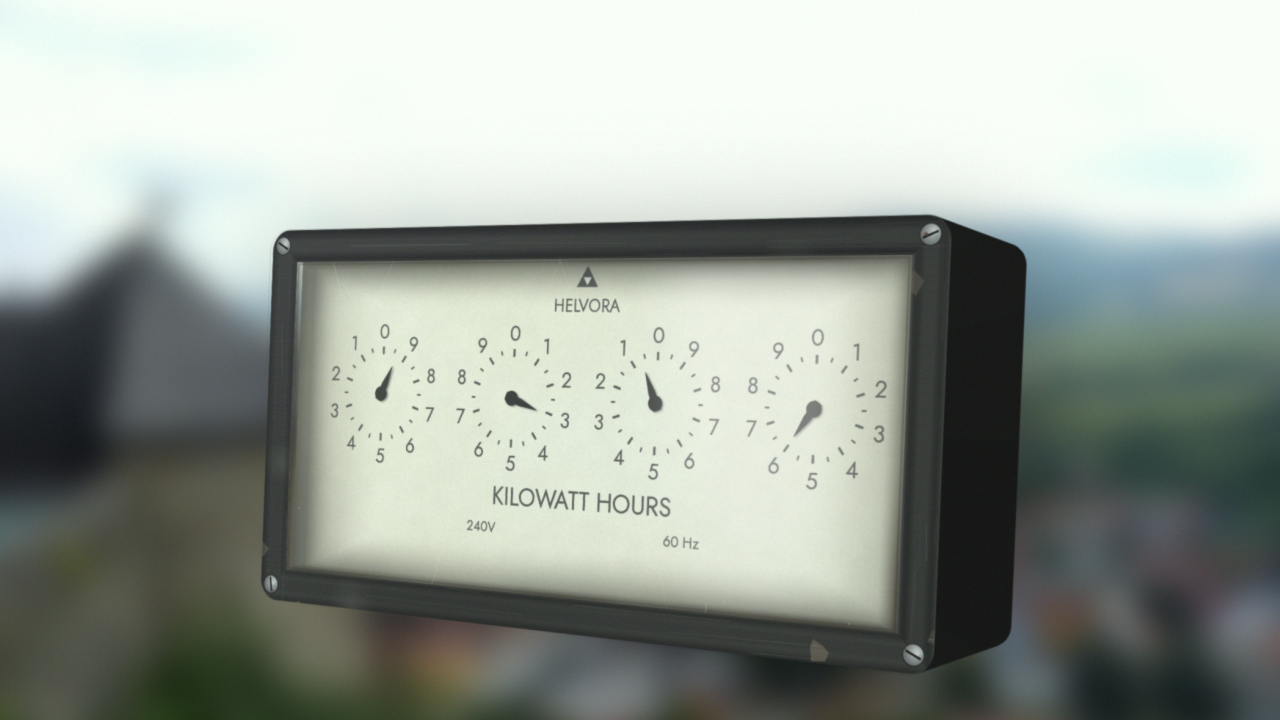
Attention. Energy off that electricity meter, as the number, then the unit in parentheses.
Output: 9306 (kWh)
